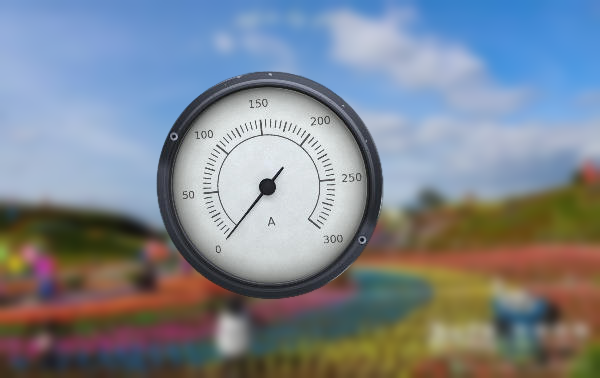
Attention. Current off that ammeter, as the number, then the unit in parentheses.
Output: 0 (A)
